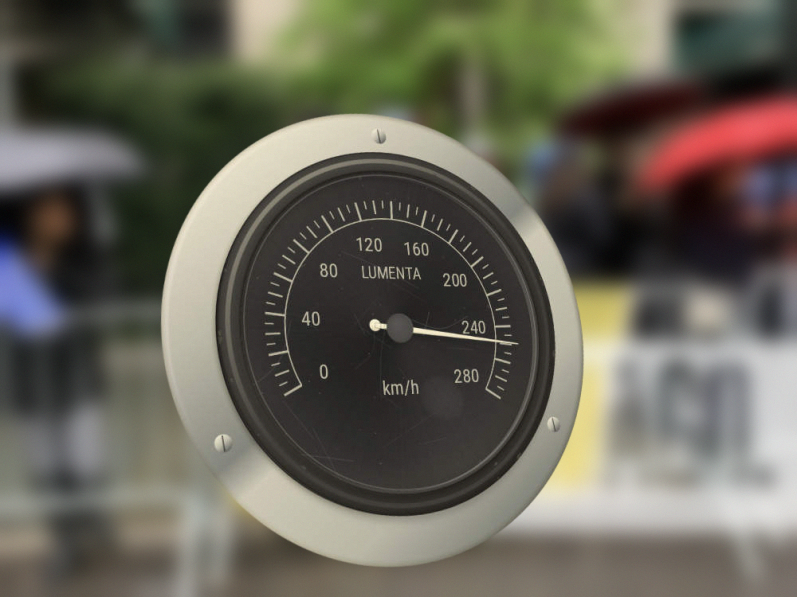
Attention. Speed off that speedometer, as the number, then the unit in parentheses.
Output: 250 (km/h)
